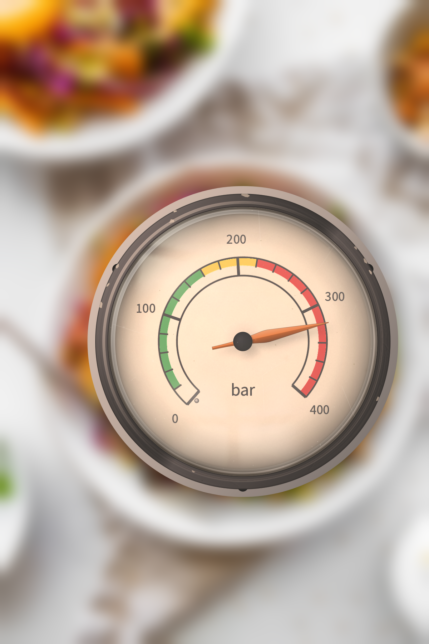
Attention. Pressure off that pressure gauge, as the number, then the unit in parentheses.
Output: 320 (bar)
